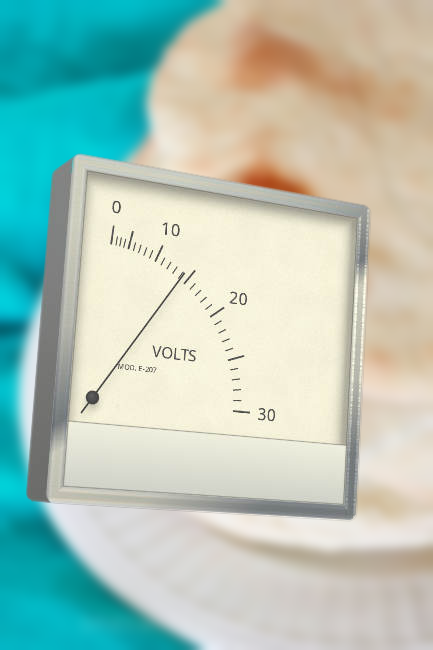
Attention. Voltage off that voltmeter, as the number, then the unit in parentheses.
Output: 14 (V)
